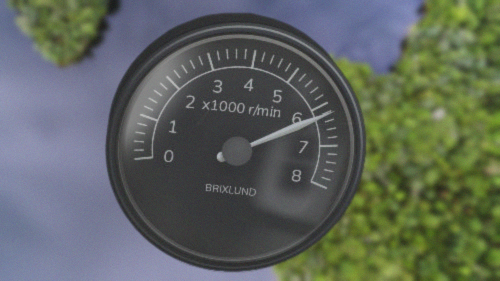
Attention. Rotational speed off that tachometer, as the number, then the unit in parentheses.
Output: 6200 (rpm)
